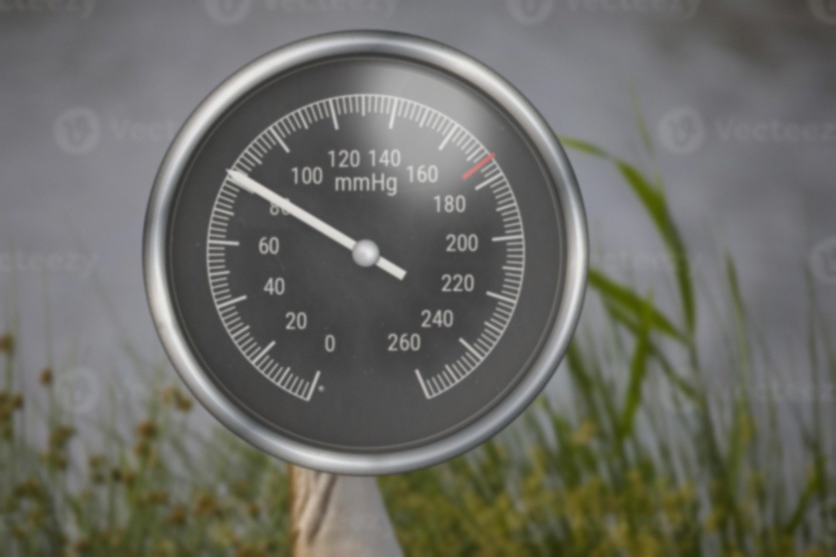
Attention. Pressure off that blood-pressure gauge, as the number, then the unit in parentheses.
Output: 82 (mmHg)
